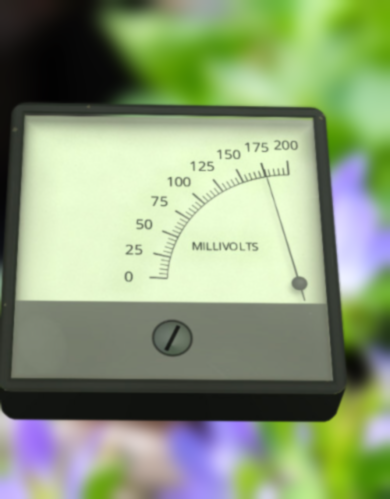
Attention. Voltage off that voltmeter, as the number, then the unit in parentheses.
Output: 175 (mV)
